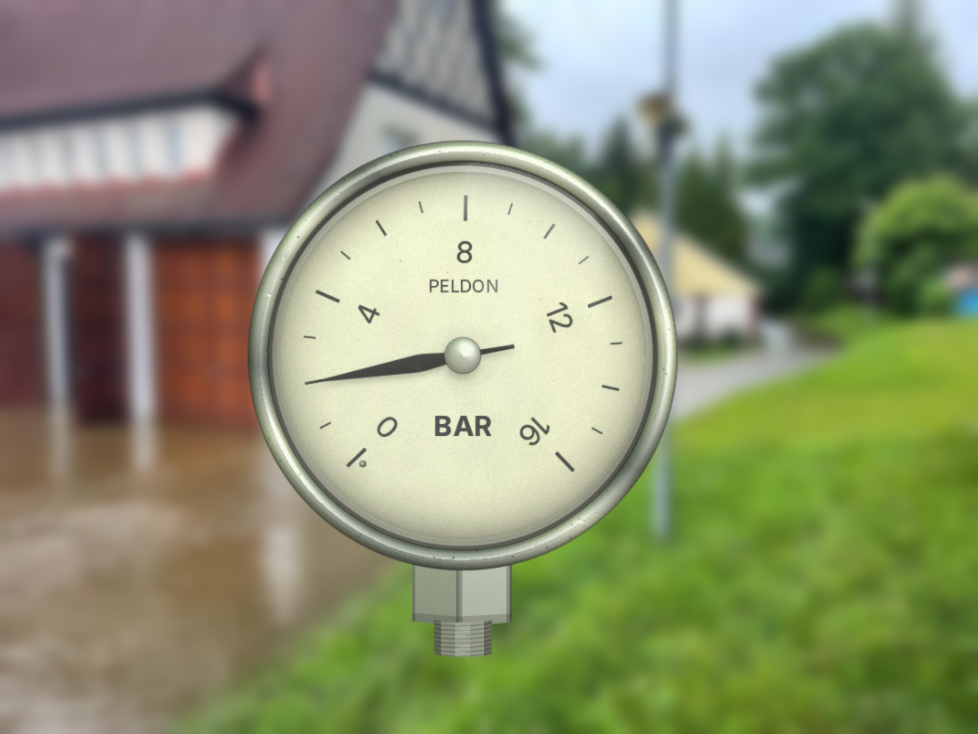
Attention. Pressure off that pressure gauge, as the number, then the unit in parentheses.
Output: 2 (bar)
